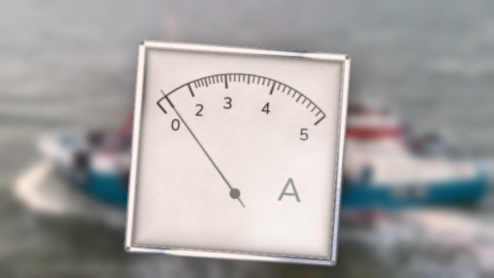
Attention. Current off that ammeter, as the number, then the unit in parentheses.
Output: 1 (A)
